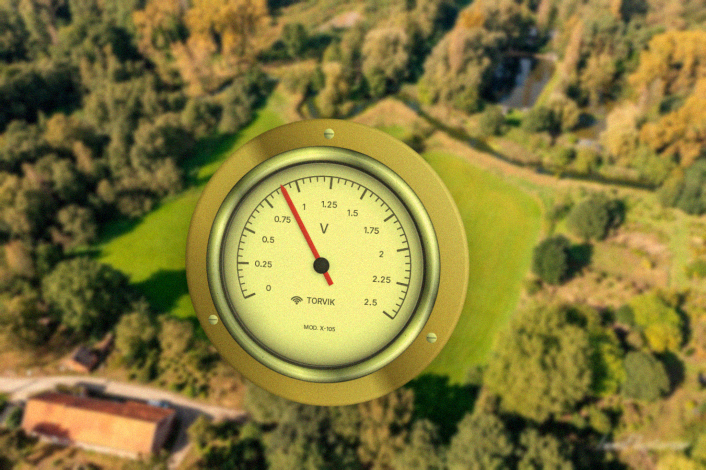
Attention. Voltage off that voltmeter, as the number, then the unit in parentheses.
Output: 0.9 (V)
